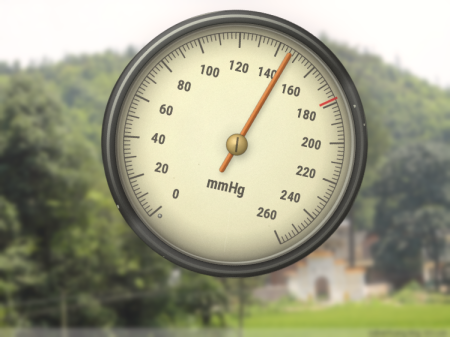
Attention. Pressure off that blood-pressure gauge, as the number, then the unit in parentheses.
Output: 146 (mmHg)
